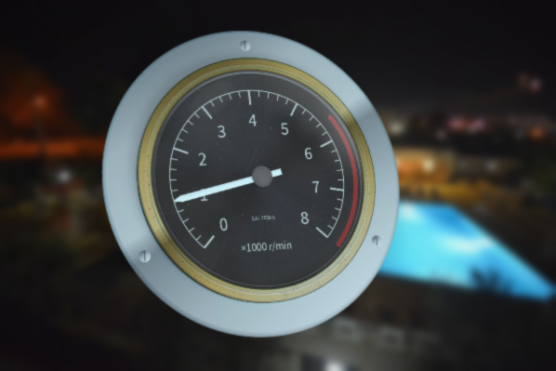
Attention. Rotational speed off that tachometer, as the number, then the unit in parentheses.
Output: 1000 (rpm)
